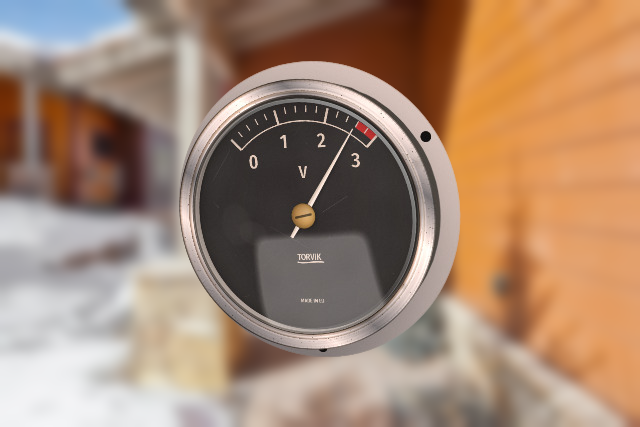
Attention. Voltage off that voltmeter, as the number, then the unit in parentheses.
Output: 2.6 (V)
